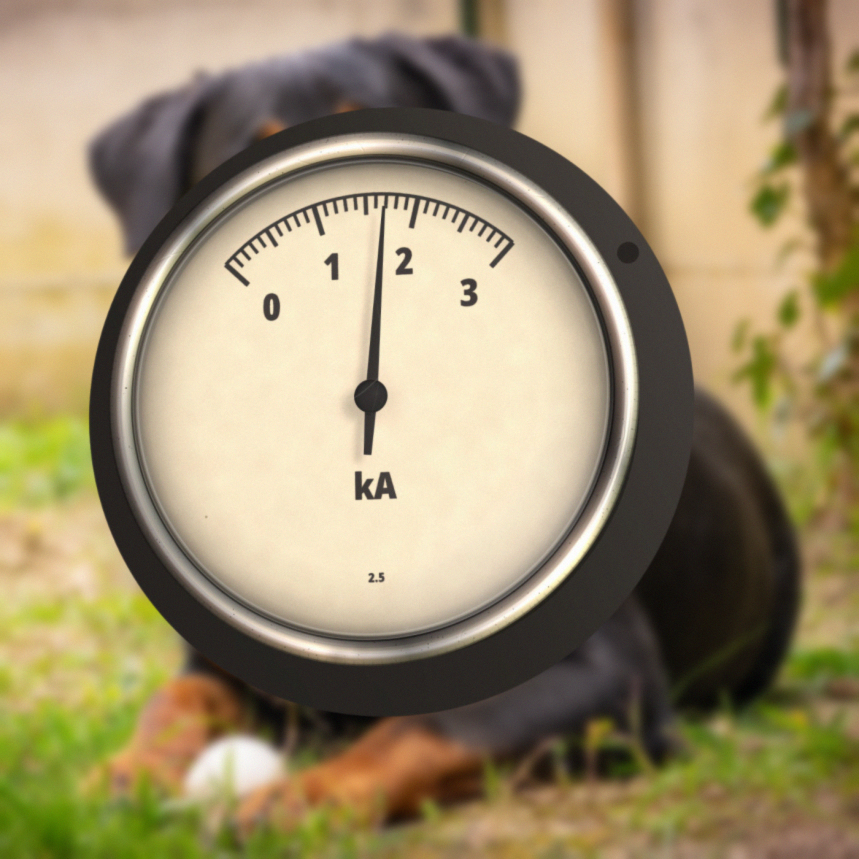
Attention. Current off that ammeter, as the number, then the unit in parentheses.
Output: 1.7 (kA)
